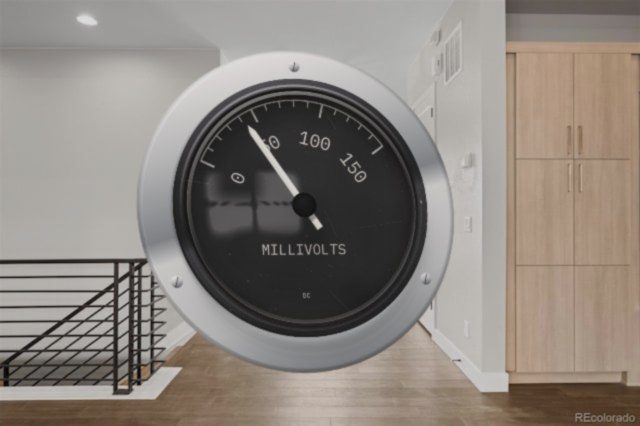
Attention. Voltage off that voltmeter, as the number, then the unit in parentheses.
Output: 40 (mV)
